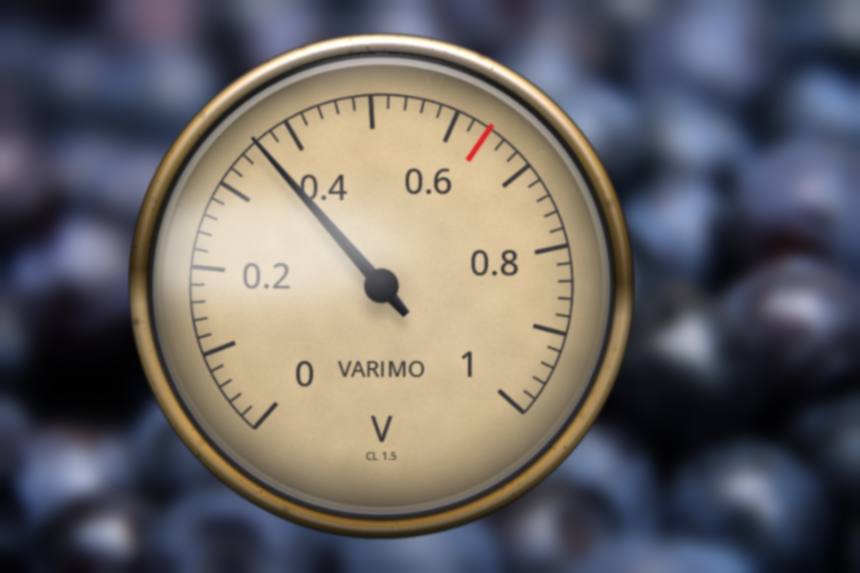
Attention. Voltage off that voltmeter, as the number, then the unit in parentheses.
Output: 0.36 (V)
